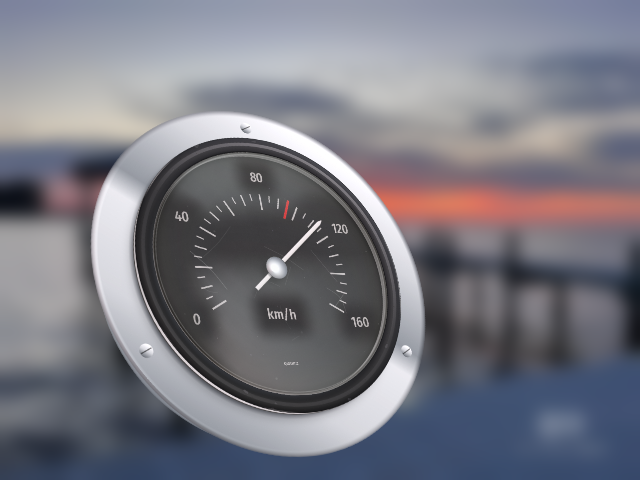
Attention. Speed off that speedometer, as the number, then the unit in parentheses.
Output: 112.5 (km/h)
